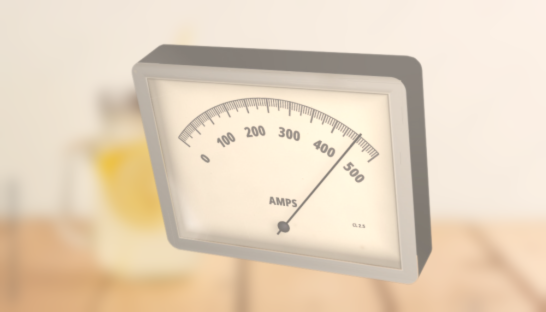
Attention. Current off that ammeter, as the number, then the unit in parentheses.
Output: 450 (A)
